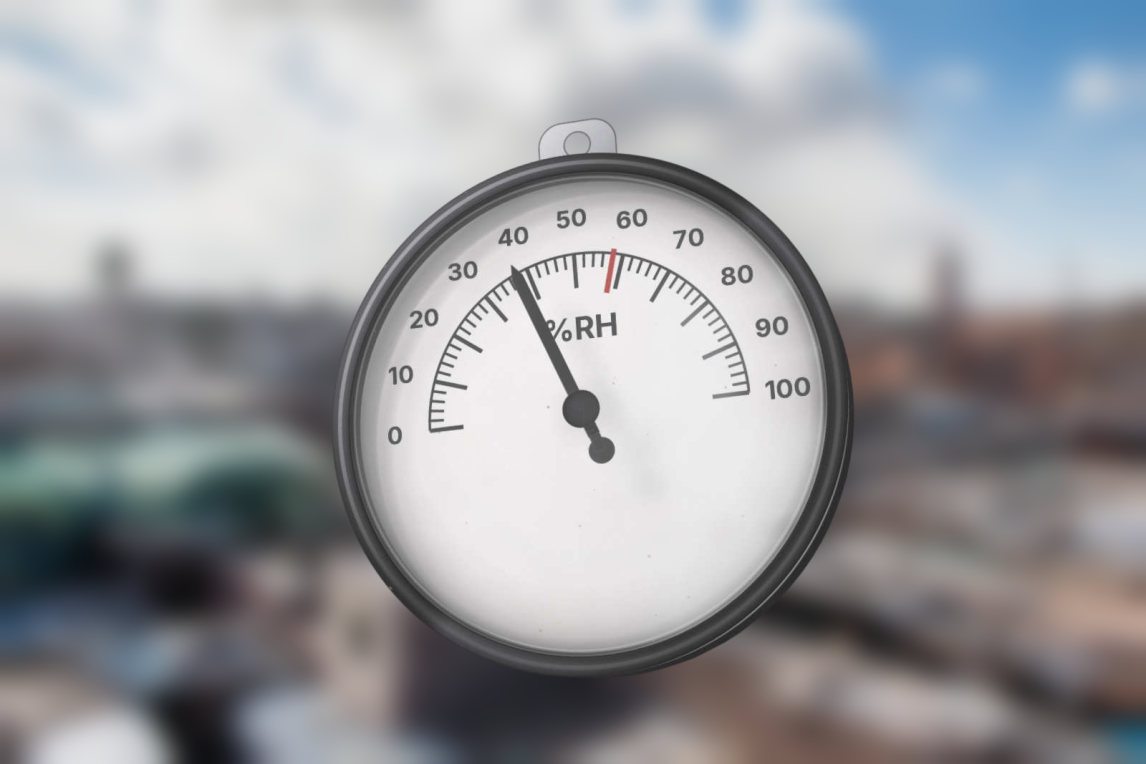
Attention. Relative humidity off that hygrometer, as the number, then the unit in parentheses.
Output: 38 (%)
